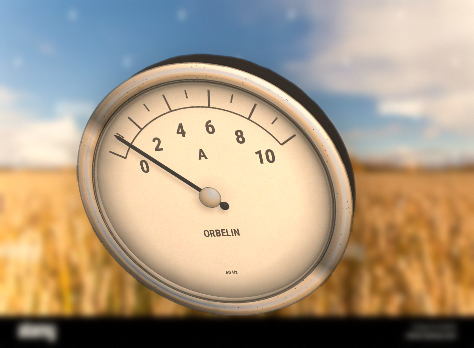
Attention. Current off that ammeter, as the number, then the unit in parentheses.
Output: 1 (A)
